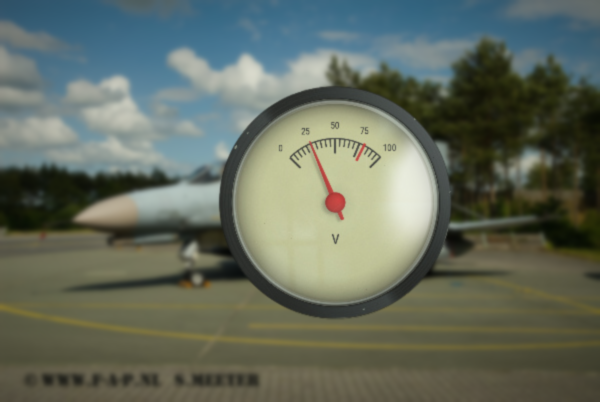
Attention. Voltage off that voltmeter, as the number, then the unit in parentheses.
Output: 25 (V)
